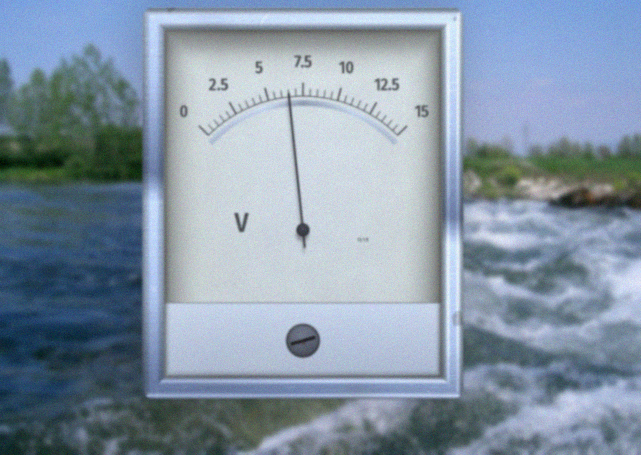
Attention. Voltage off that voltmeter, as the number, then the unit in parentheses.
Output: 6.5 (V)
